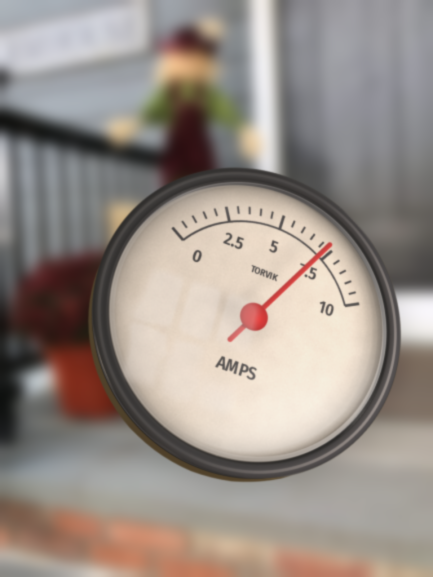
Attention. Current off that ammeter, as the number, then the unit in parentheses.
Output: 7.25 (A)
